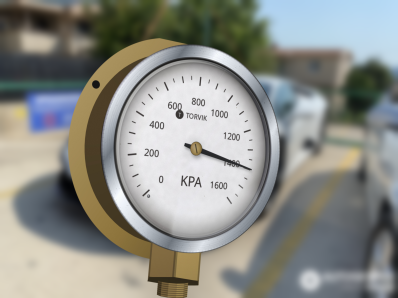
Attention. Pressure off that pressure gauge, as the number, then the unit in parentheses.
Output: 1400 (kPa)
